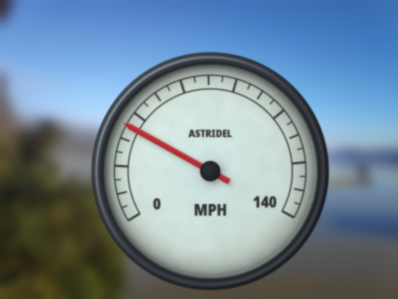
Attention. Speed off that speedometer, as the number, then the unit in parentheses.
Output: 35 (mph)
